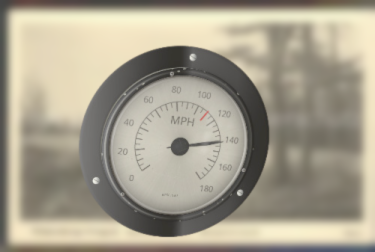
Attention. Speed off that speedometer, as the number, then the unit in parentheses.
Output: 140 (mph)
